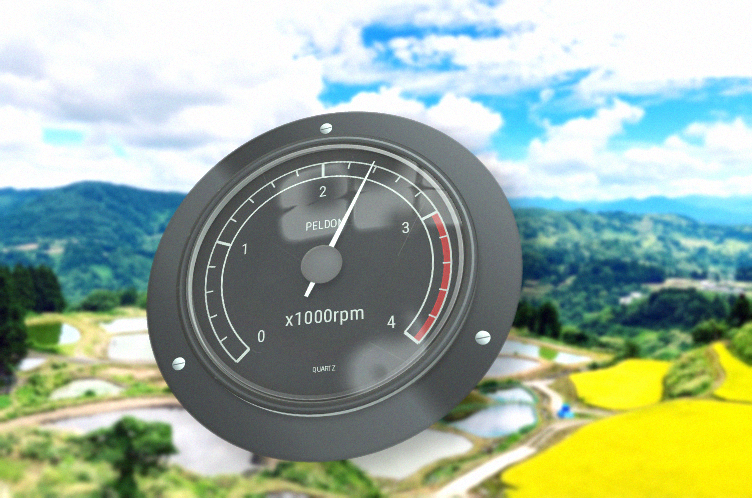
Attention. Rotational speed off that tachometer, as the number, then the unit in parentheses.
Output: 2400 (rpm)
